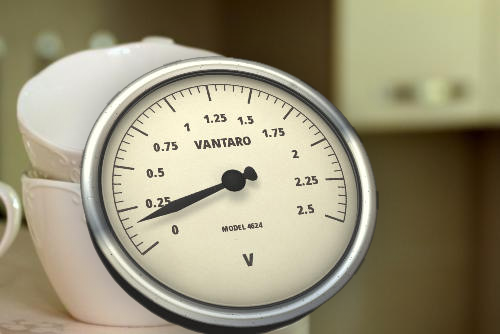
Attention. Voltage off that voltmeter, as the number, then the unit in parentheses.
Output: 0.15 (V)
